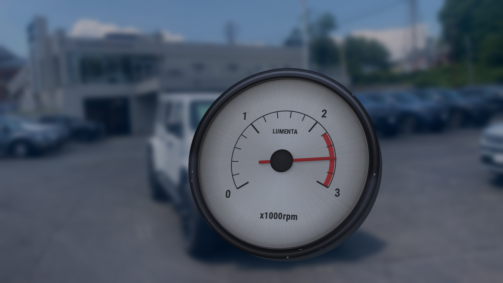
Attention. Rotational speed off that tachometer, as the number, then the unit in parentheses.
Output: 2600 (rpm)
